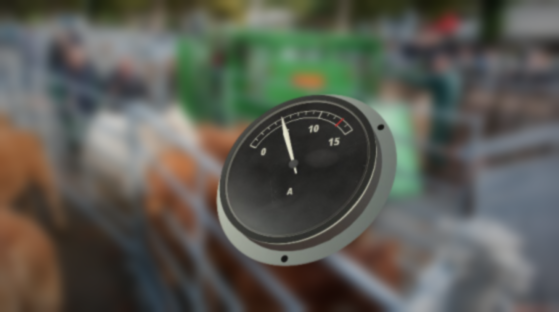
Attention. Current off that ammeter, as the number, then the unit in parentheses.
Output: 5 (A)
